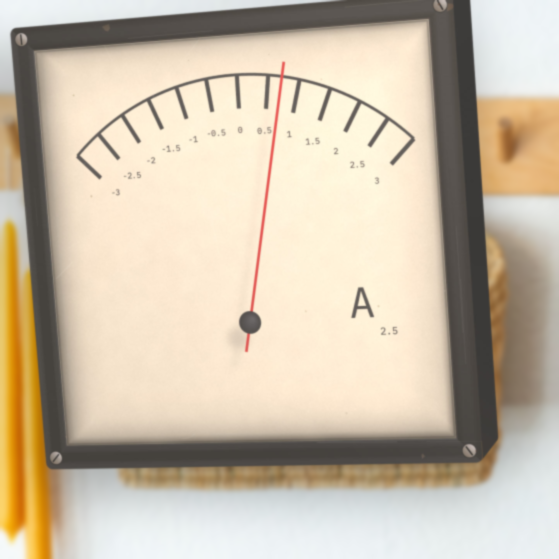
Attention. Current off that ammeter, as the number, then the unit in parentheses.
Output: 0.75 (A)
